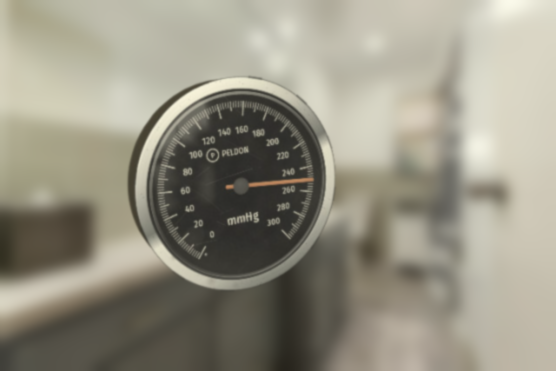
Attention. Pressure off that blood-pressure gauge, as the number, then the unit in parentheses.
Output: 250 (mmHg)
